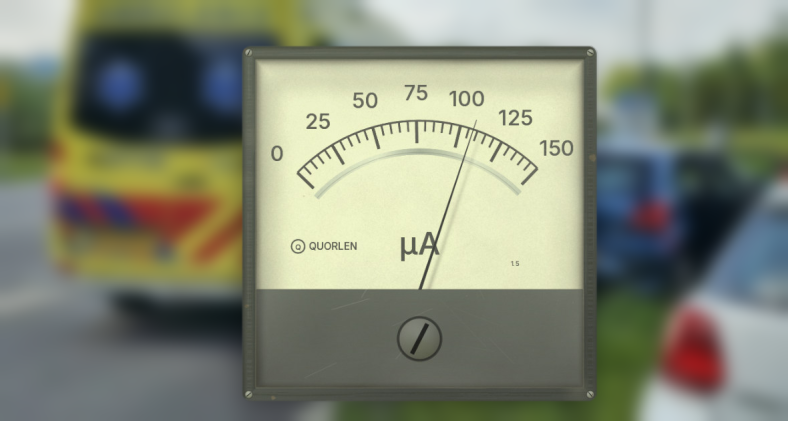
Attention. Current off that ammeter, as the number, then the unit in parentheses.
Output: 107.5 (µA)
